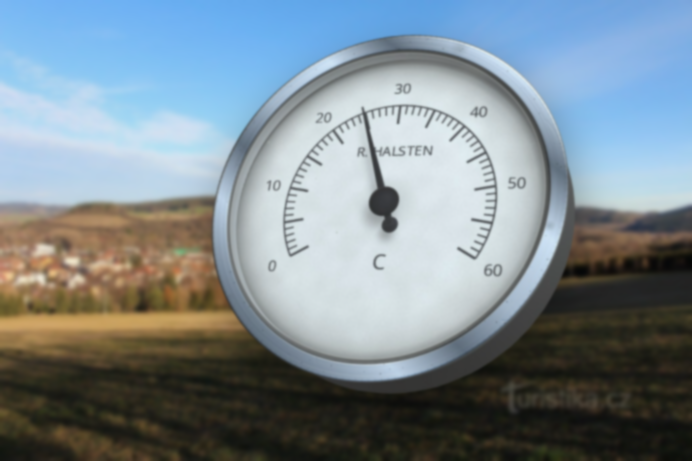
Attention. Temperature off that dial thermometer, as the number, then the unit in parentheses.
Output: 25 (°C)
